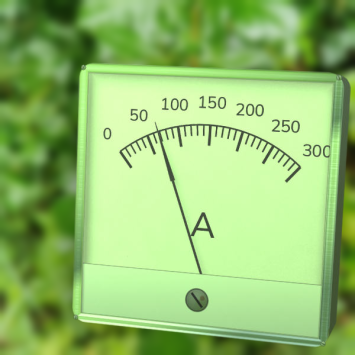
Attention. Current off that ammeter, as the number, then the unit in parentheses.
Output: 70 (A)
